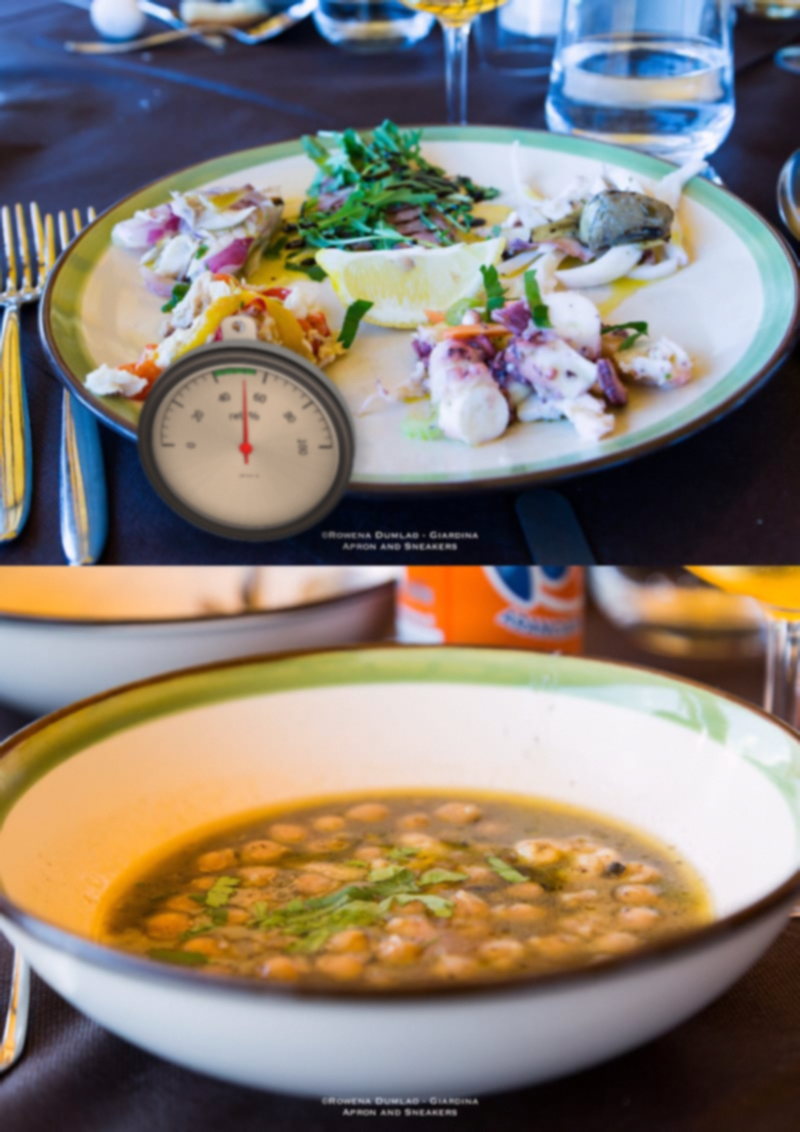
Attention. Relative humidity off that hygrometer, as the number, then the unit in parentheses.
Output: 52 (%)
